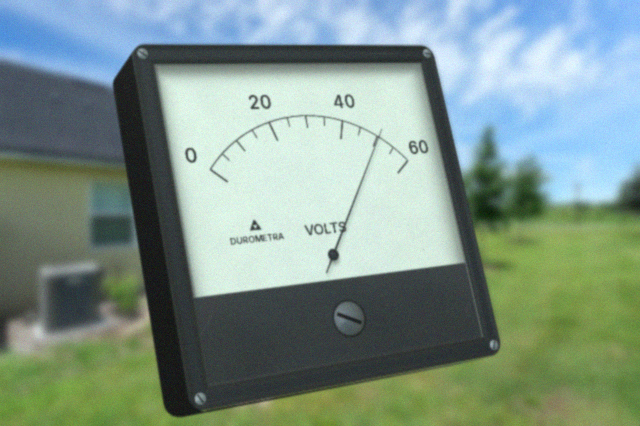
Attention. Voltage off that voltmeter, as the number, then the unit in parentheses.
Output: 50 (V)
